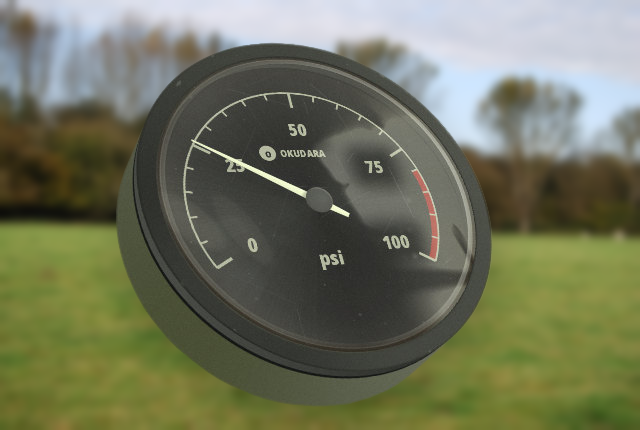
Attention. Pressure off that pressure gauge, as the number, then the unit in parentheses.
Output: 25 (psi)
